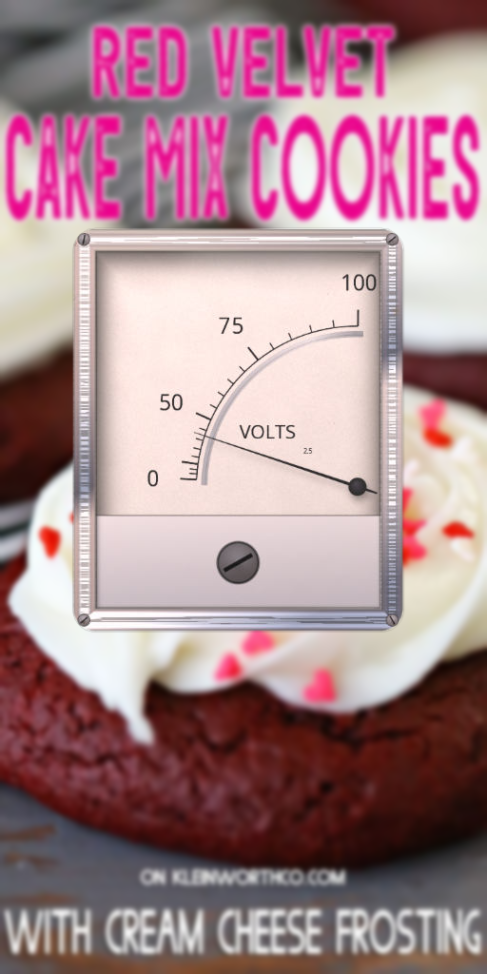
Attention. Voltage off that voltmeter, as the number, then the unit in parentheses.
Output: 42.5 (V)
